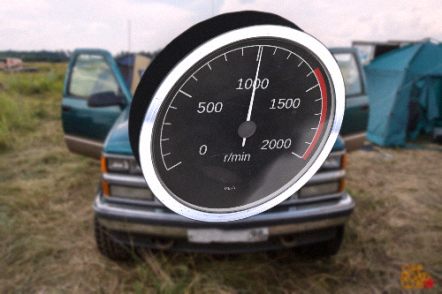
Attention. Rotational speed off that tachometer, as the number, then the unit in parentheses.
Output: 1000 (rpm)
